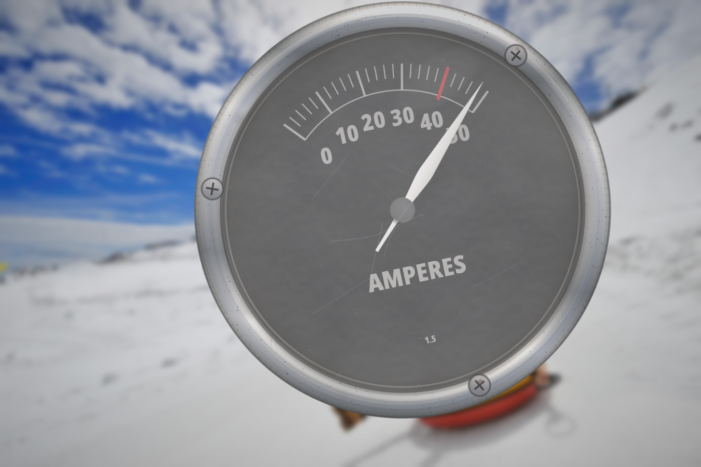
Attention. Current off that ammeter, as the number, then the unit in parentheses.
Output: 48 (A)
